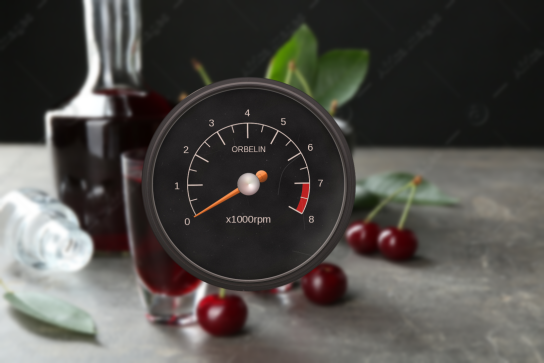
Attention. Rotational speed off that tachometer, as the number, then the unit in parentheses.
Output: 0 (rpm)
